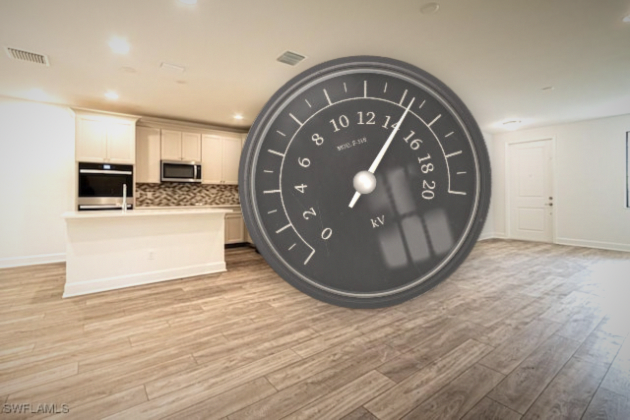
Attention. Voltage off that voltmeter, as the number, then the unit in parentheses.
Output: 14.5 (kV)
